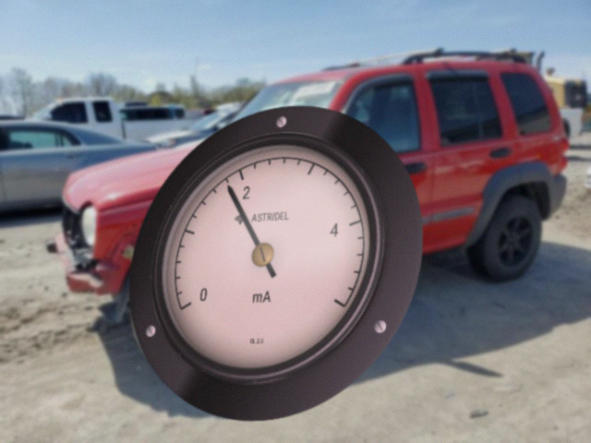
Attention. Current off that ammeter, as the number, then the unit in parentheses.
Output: 1.8 (mA)
